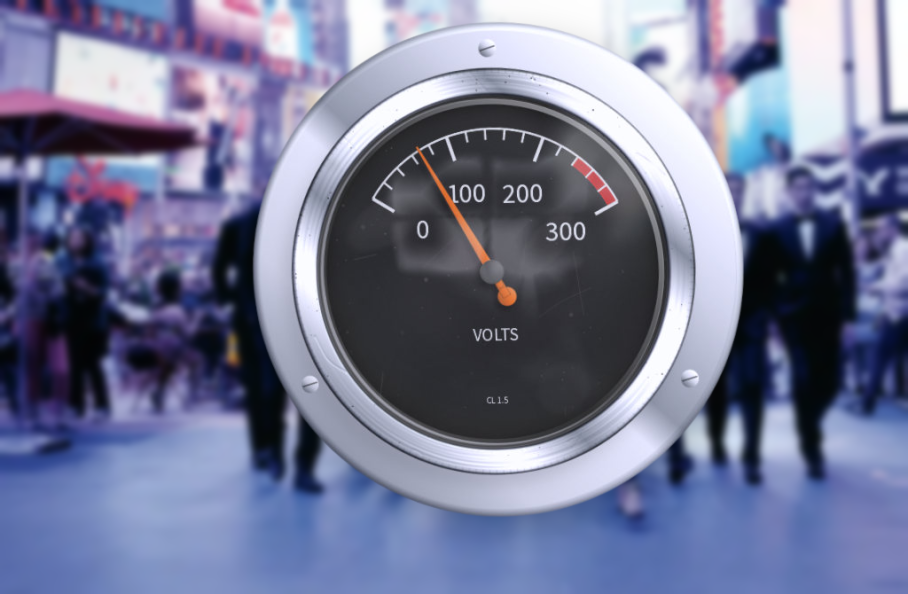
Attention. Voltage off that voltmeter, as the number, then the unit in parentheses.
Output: 70 (V)
